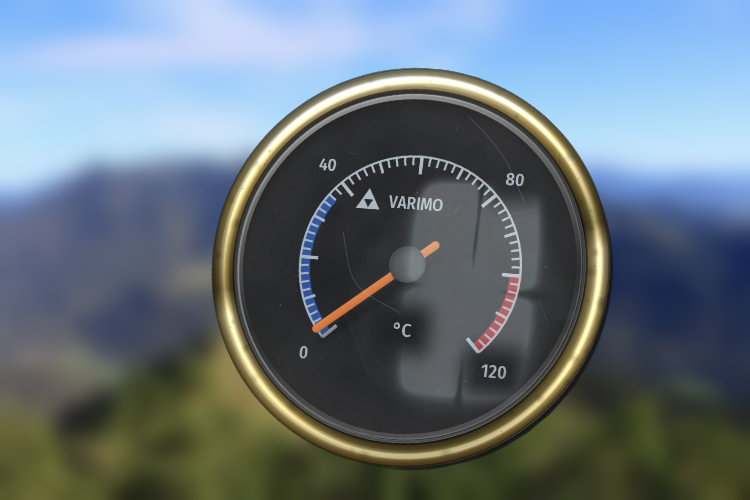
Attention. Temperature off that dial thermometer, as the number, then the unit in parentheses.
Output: 2 (°C)
